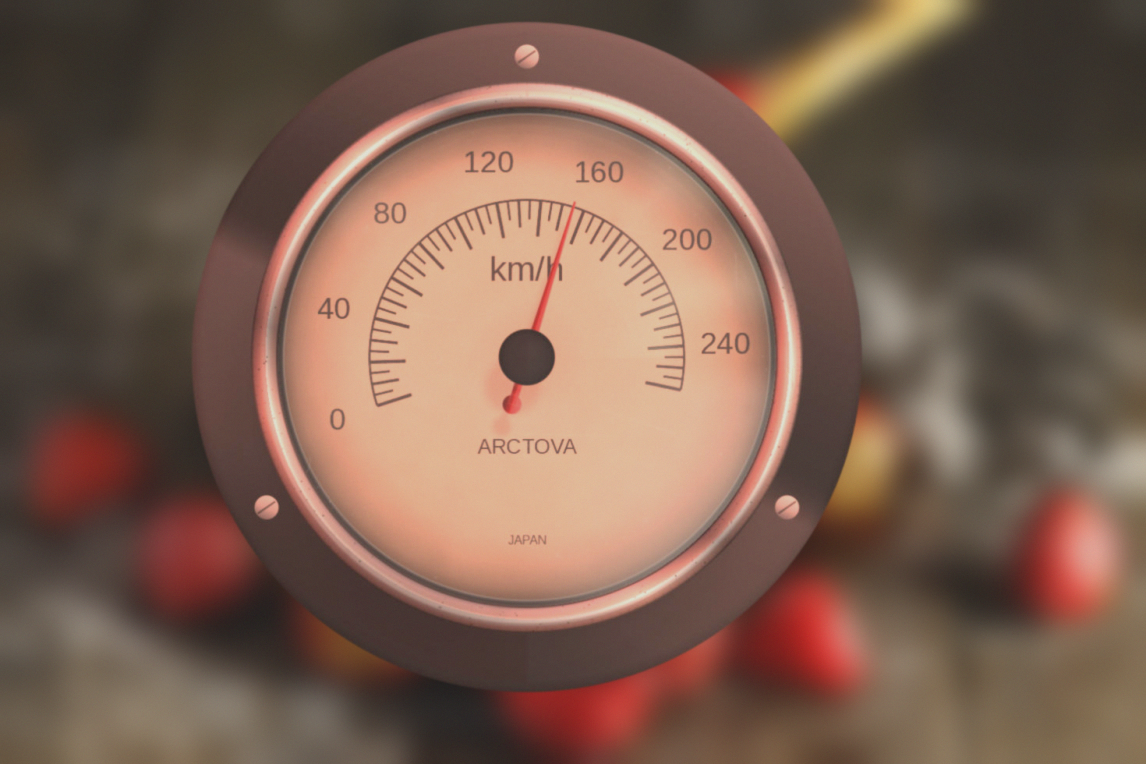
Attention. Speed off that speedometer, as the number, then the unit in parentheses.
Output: 155 (km/h)
